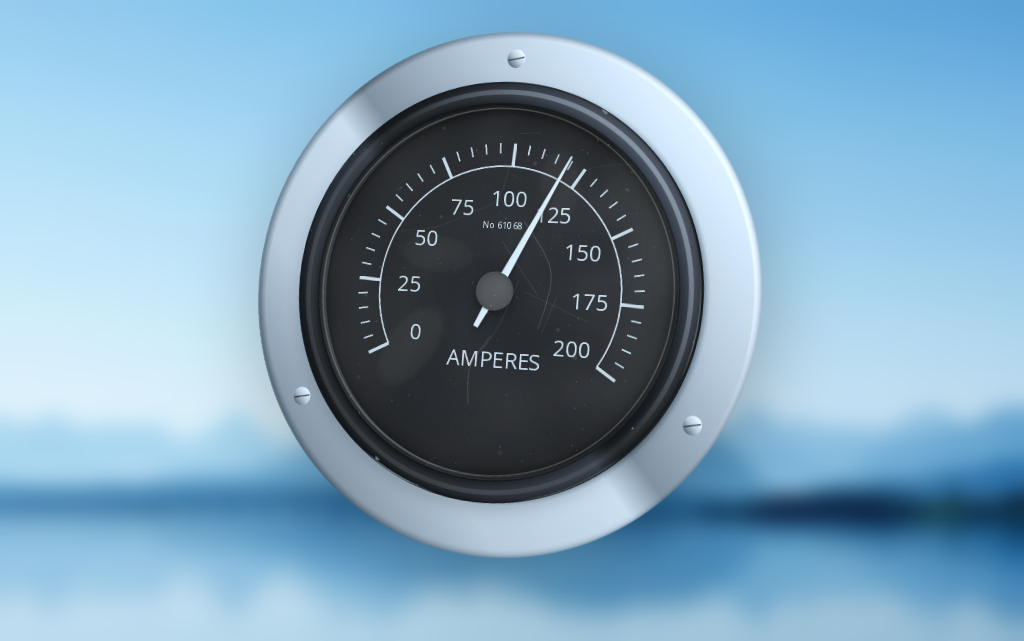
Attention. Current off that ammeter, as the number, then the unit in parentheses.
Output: 120 (A)
